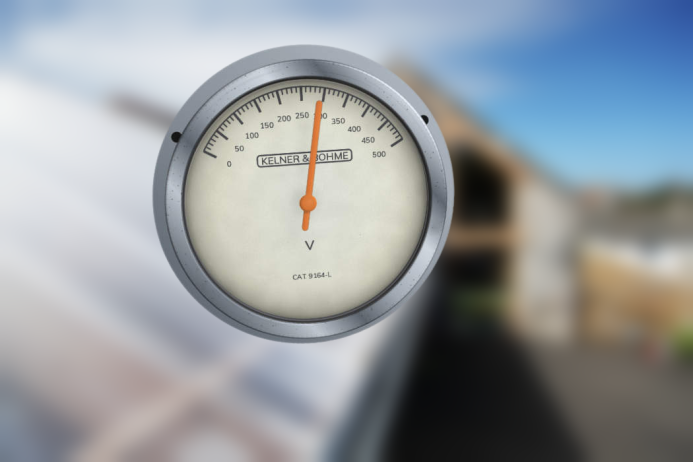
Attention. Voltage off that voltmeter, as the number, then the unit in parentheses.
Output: 290 (V)
